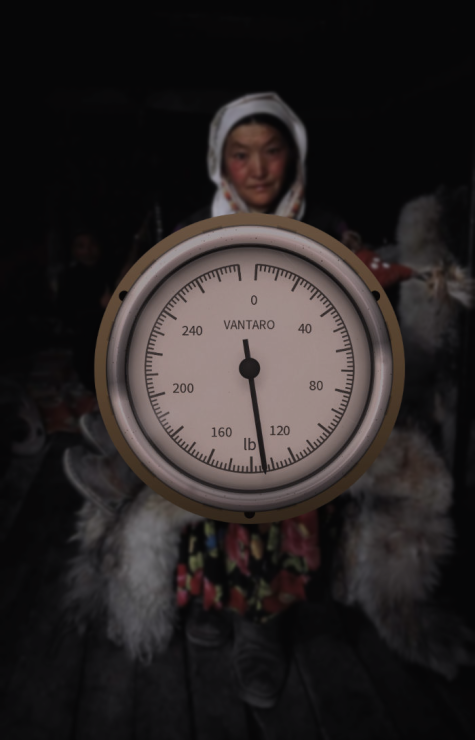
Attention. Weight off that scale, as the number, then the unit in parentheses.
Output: 134 (lb)
